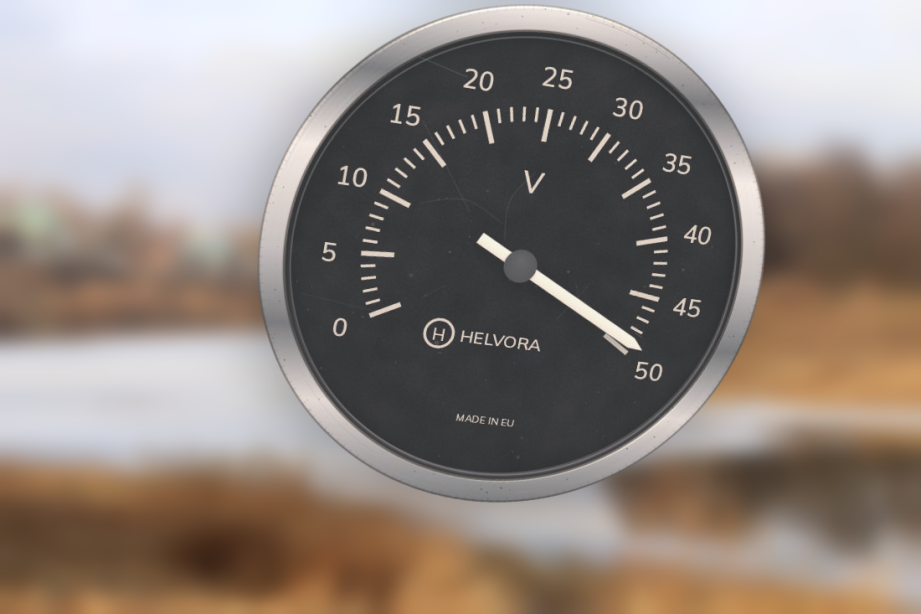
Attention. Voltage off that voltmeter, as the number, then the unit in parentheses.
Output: 49 (V)
